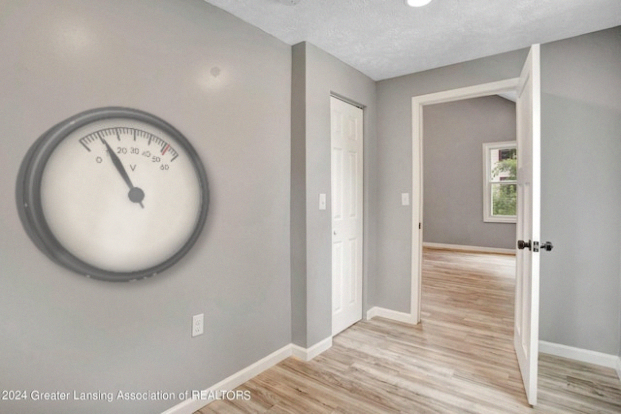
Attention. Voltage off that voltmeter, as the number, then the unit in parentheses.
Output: 10 (V)
